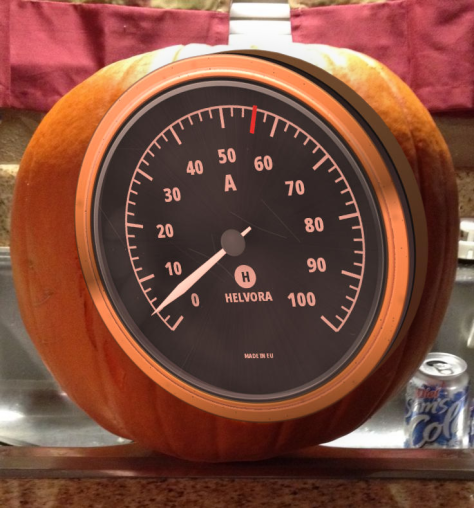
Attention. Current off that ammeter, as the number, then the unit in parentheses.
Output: 4 (A)
